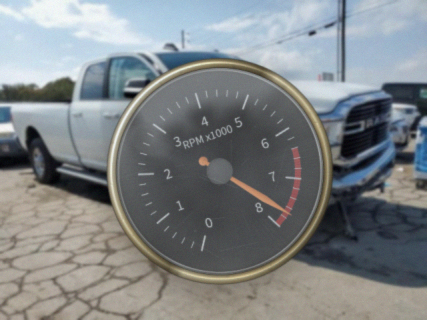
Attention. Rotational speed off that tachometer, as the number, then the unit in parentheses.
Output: 7700 (rpm)
